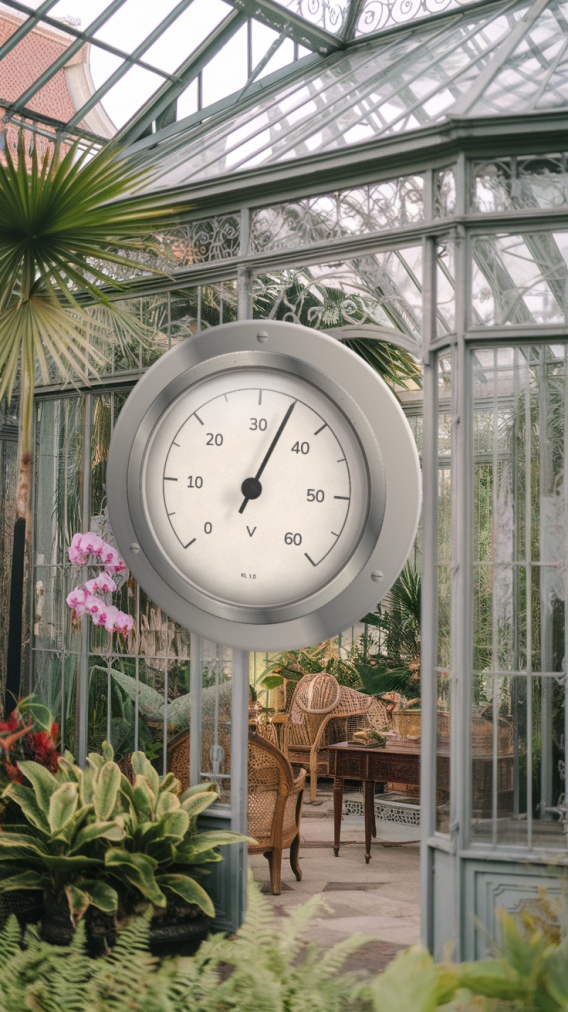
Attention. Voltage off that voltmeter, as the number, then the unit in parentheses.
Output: 35 (V)
